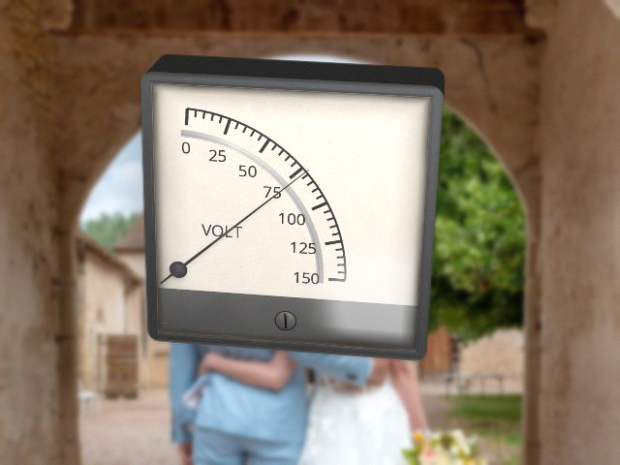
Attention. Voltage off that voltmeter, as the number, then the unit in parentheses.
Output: 77.5 (V)
